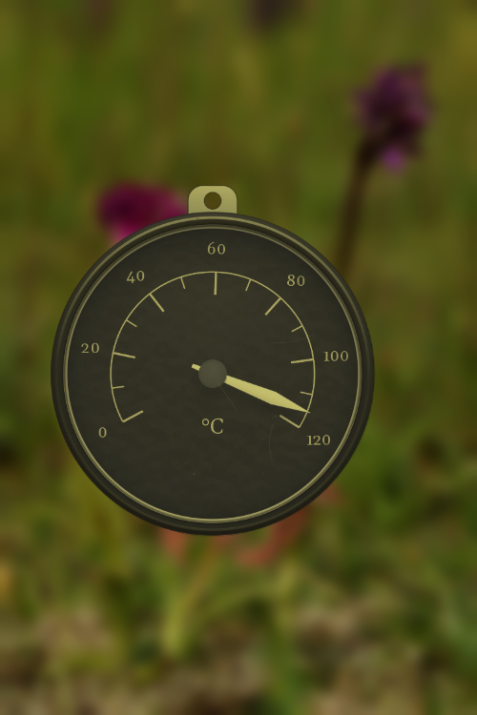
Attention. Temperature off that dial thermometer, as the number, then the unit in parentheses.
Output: 115 (°C)
